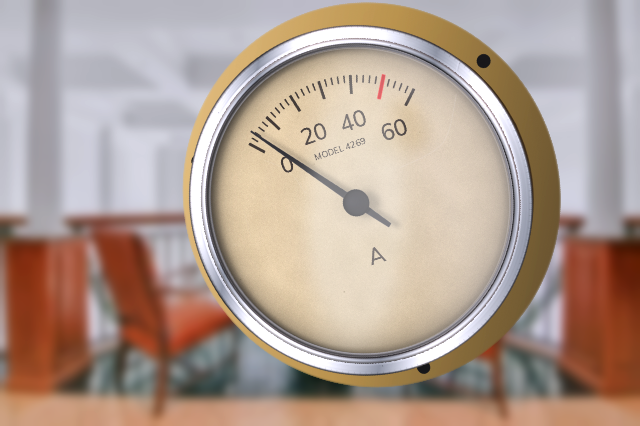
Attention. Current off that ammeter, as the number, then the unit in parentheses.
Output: 4 (A)
